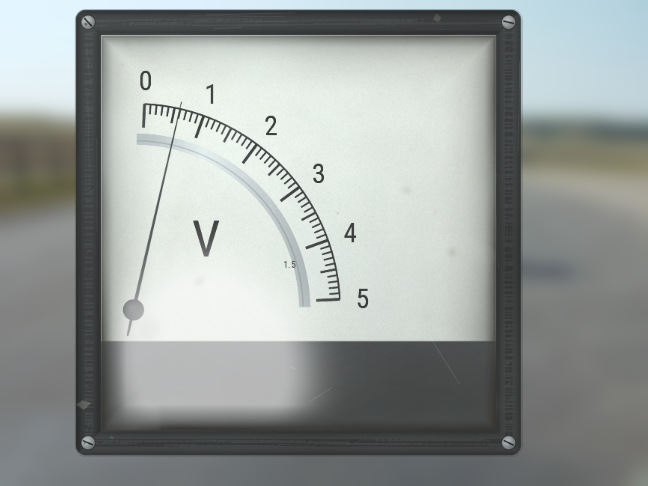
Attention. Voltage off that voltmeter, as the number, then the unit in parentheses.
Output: 0.6 (V)
